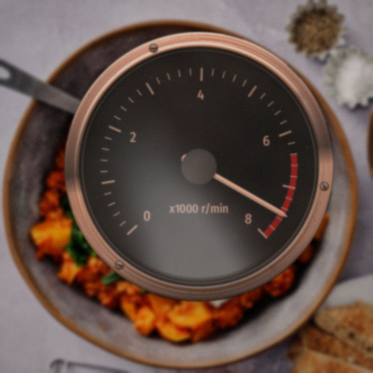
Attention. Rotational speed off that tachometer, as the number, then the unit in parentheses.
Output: 7500 (rpm)
